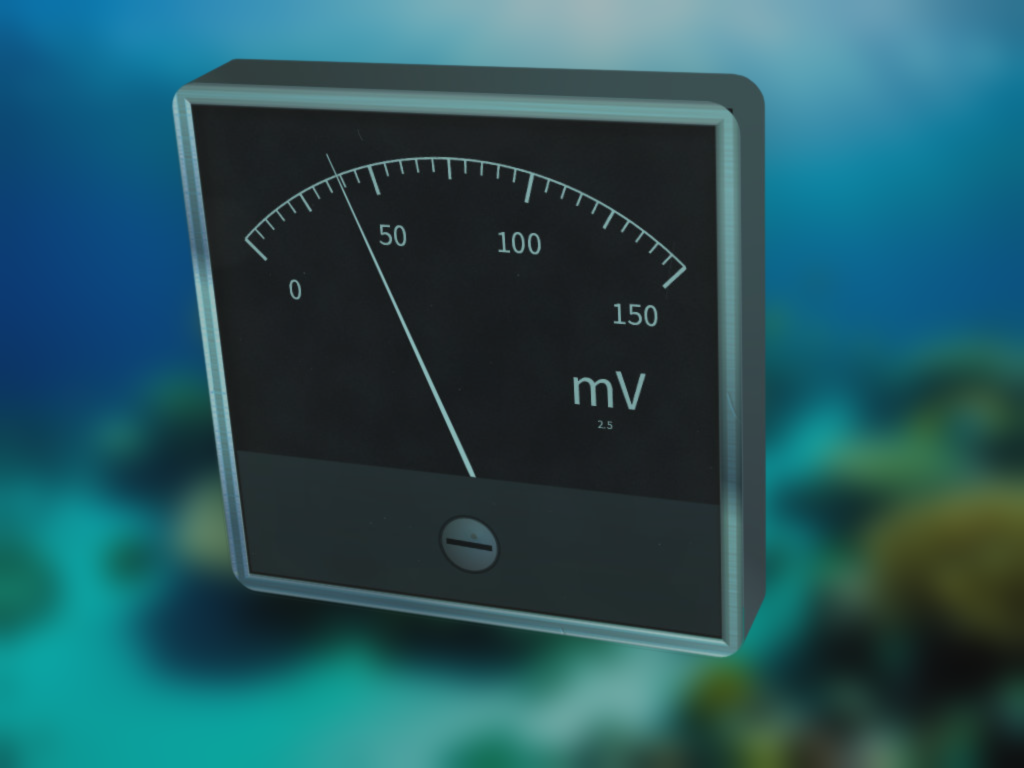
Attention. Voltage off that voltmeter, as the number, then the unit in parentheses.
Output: 40 (mV)
